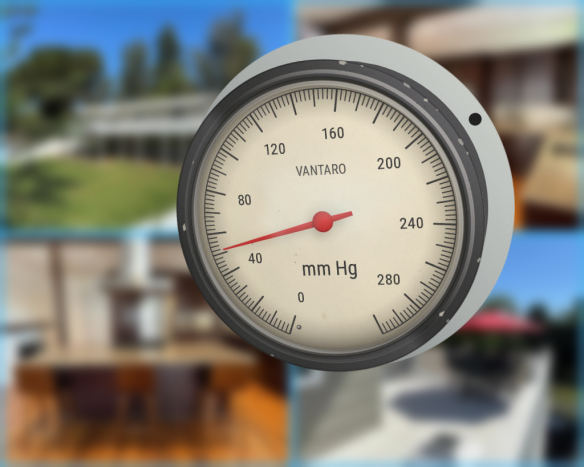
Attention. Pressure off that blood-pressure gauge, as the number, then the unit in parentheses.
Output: 52 (mmHg)
